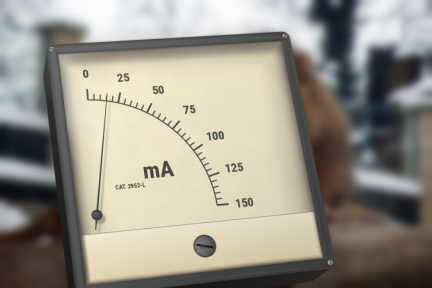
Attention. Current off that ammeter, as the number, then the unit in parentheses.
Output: 15 (mA)
